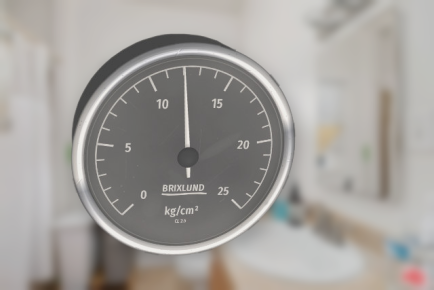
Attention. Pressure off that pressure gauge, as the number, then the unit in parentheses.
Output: 12 (kg/cm²)
